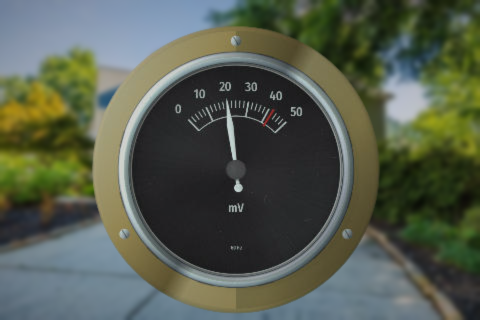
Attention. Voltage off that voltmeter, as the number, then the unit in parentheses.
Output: 20 (mV)
